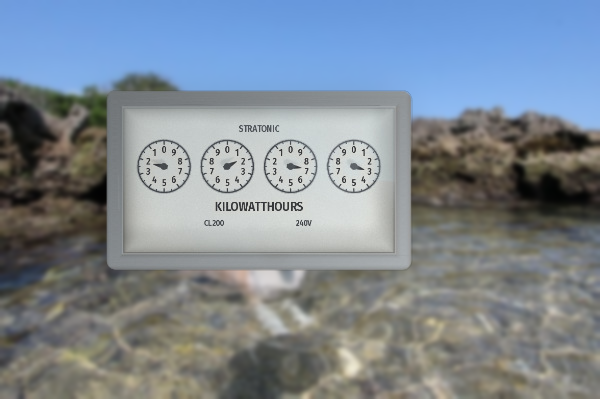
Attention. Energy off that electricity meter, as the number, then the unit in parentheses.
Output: 2173 (kWh)
